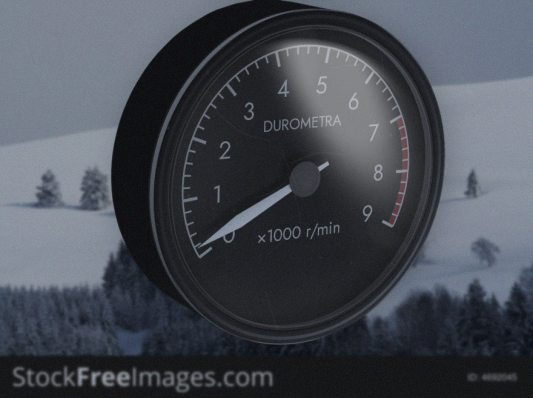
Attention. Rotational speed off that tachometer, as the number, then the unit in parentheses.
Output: 200 (rpm)
